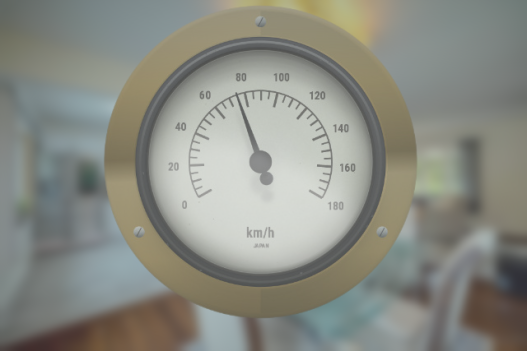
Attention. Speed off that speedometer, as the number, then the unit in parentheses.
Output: 75 (km/h)
